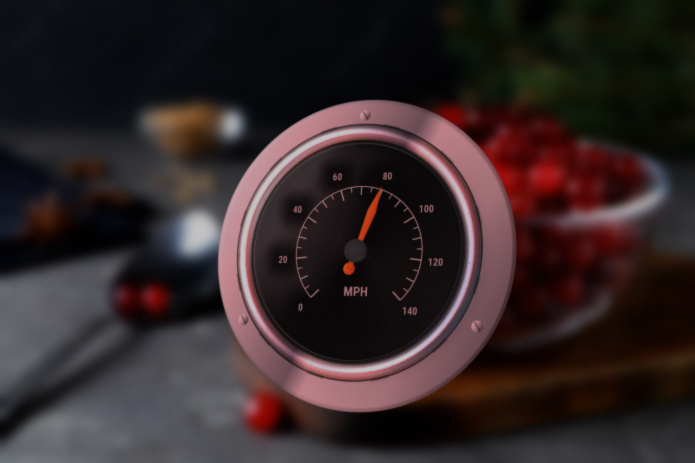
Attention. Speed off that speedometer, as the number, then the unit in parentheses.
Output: 80 (mph)
